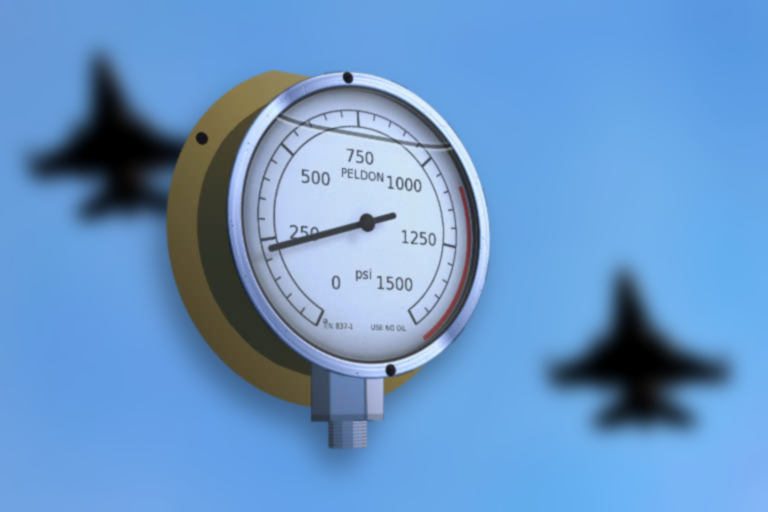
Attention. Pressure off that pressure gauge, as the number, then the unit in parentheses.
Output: 225 (psi)
